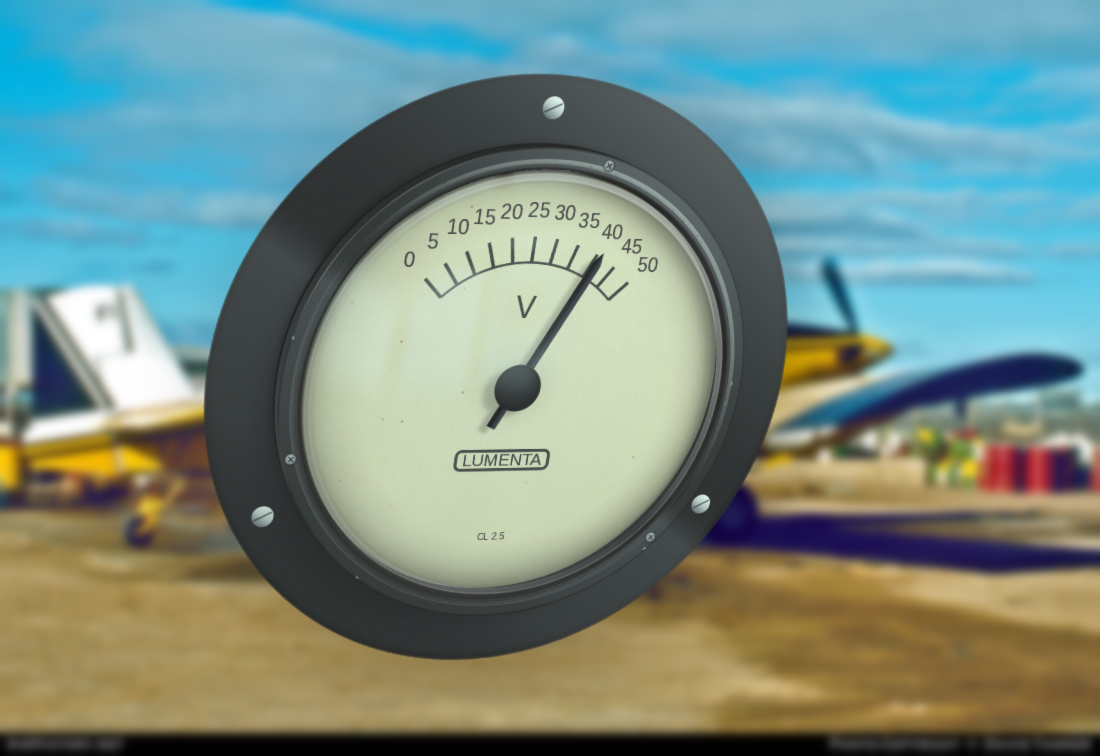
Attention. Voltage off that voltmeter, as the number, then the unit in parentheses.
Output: 40 (V)
